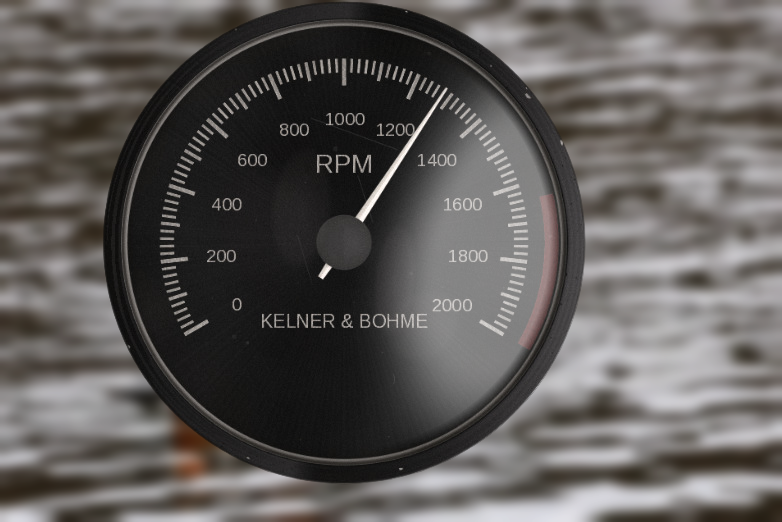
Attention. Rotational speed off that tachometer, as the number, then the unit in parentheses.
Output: 1280 (rpm)
